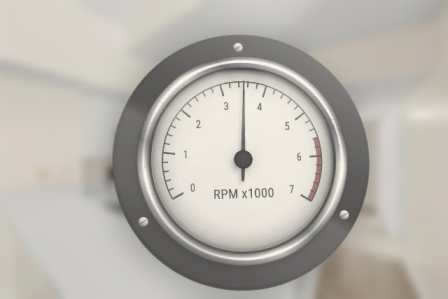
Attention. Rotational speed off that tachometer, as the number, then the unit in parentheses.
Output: 3500 (rpm)
